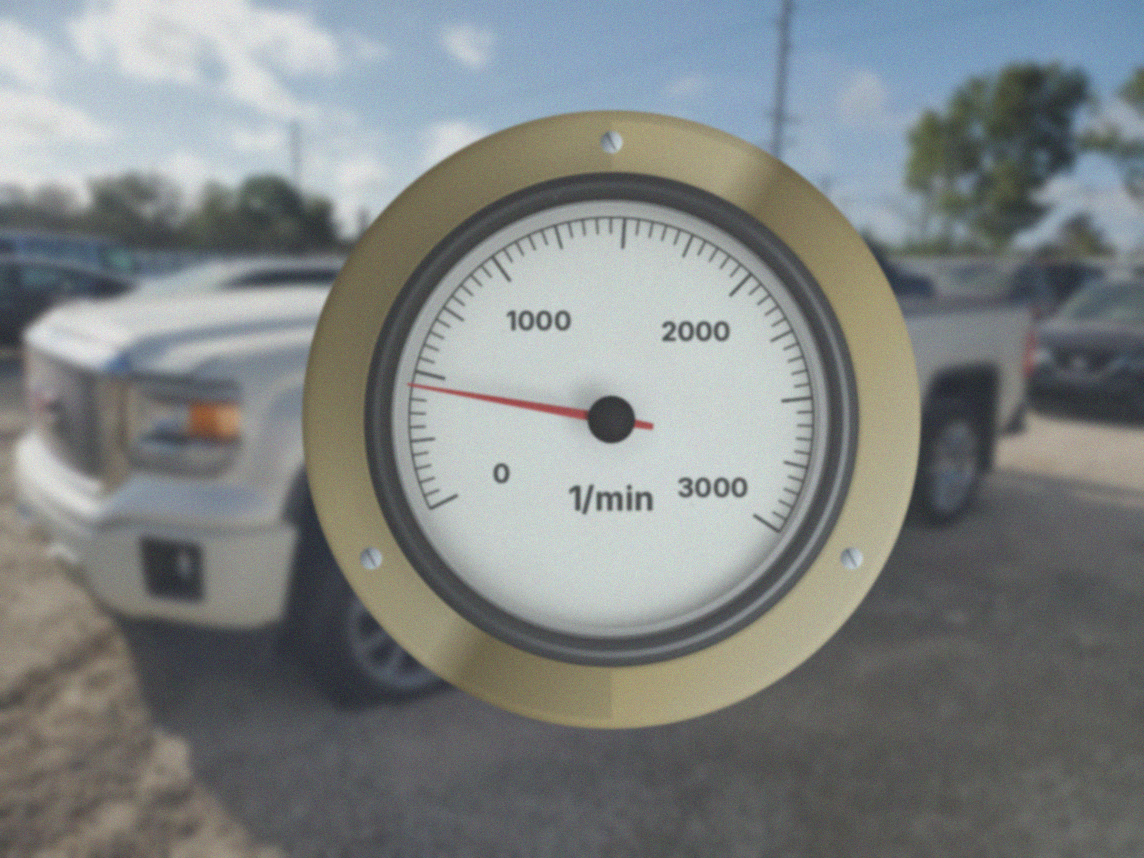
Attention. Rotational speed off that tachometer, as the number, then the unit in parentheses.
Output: 450 (rpm)
